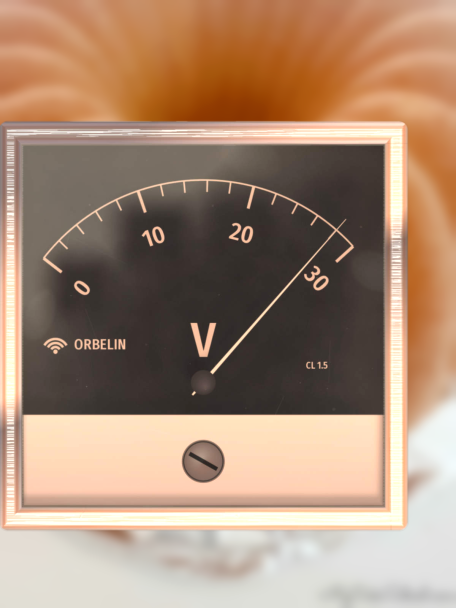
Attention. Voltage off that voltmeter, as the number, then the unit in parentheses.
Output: 28 (V)
